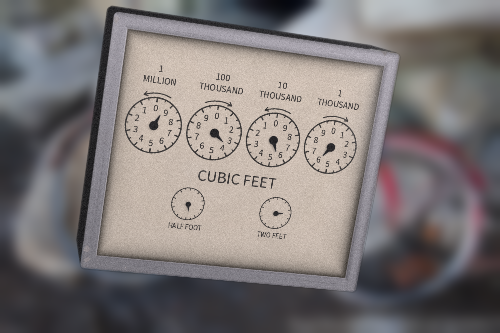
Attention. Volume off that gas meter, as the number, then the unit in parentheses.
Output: 935600 (ft³)
